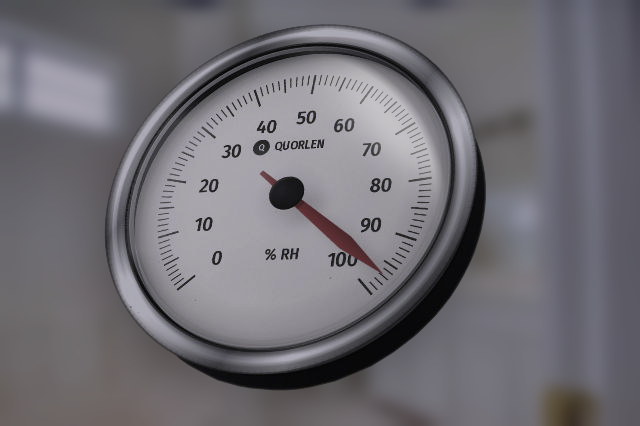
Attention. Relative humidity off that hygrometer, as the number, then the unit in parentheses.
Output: 97 (%)
